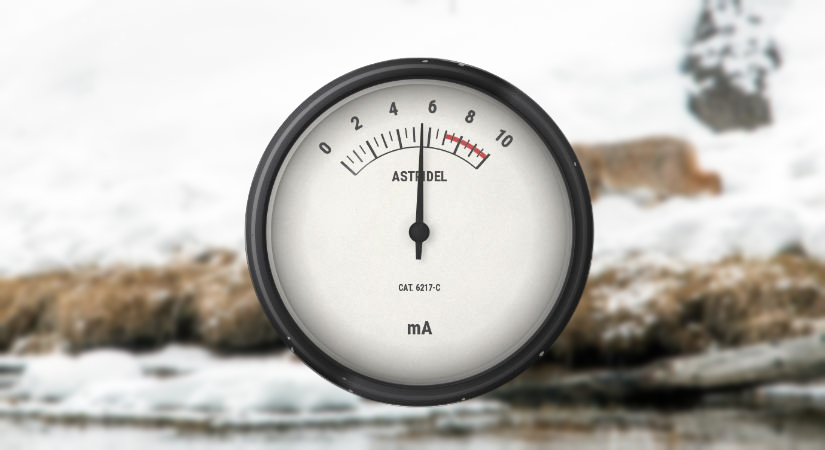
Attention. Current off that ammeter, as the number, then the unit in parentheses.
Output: 5.5 (mA)
